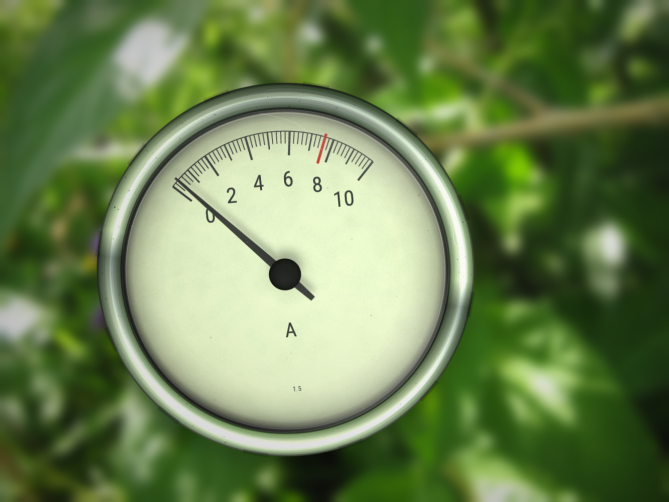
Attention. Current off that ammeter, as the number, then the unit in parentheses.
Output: 0.4 (A)
